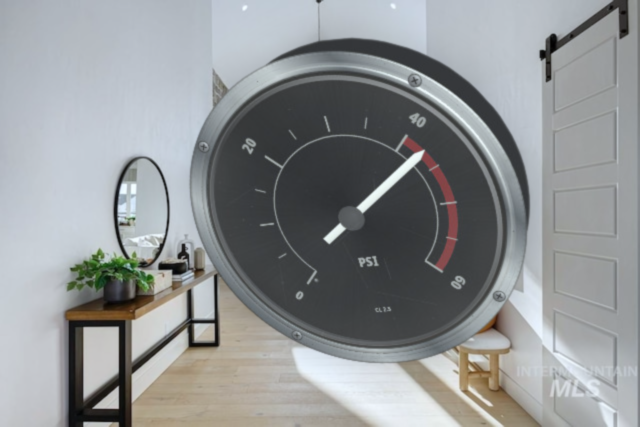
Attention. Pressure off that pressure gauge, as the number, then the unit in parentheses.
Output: 42.5 (psi)
